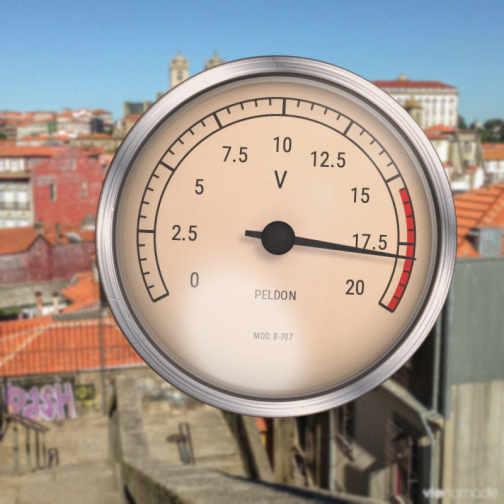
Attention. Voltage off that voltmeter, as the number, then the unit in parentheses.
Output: 18 (V)
